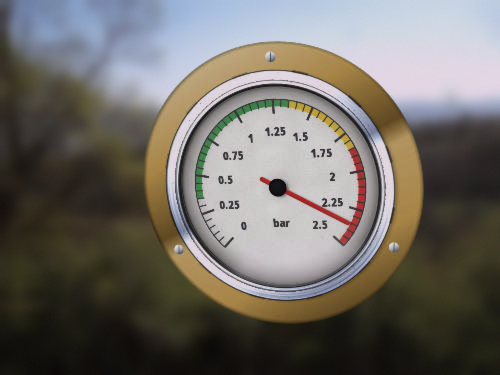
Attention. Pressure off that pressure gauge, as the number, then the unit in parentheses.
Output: 2.35 (bar)
